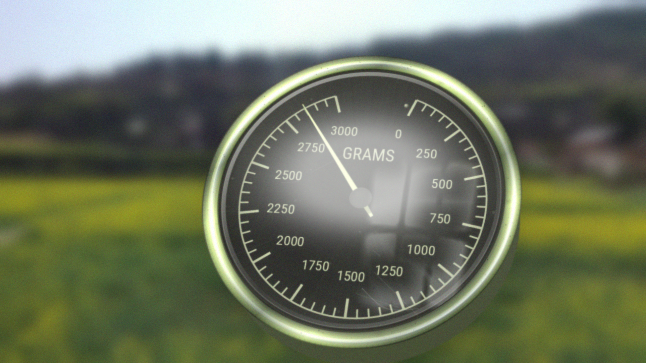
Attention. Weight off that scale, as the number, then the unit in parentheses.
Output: 2850 (g)
